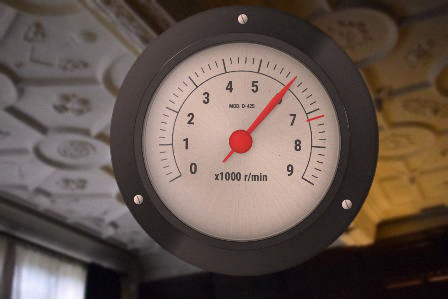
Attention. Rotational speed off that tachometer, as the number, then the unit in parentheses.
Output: 6000 (rpm)
